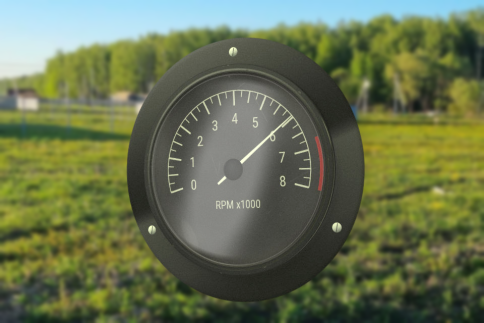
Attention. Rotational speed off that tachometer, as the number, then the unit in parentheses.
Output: 6000 (rpm)
